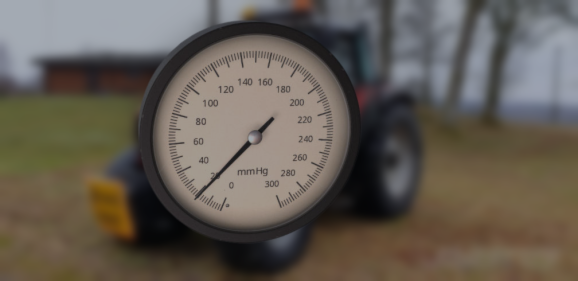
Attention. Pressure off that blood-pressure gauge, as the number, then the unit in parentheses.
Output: 20 (mmHg)
